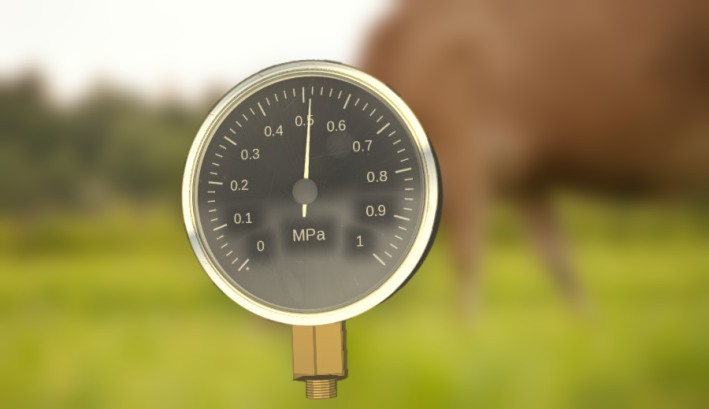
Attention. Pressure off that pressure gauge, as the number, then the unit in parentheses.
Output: 0.52 (MPa)
